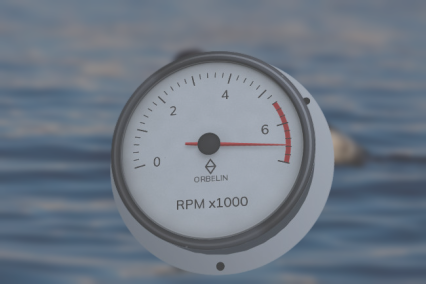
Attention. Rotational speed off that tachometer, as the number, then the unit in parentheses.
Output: 6600 (rpm)
